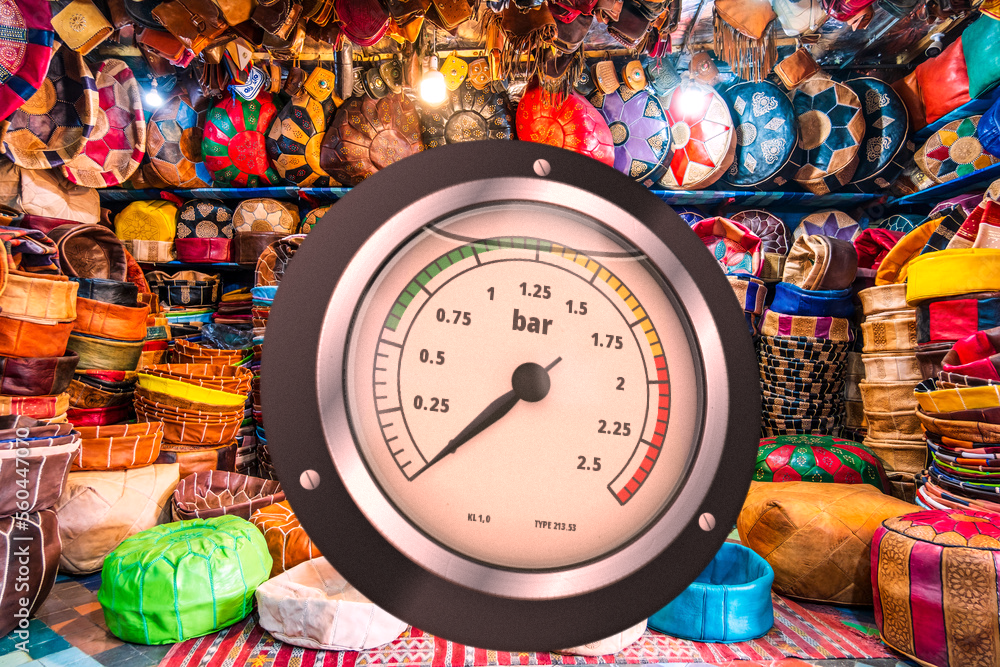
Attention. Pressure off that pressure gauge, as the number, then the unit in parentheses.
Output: 0 (bar)
